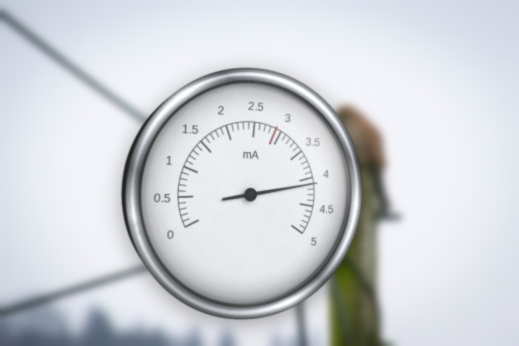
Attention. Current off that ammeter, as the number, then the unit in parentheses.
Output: 4.1 (mA)
